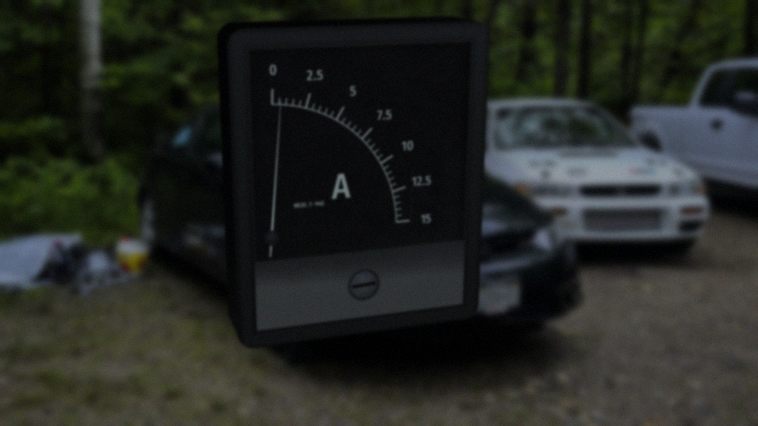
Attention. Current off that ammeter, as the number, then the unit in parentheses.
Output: 0.5 (A)
